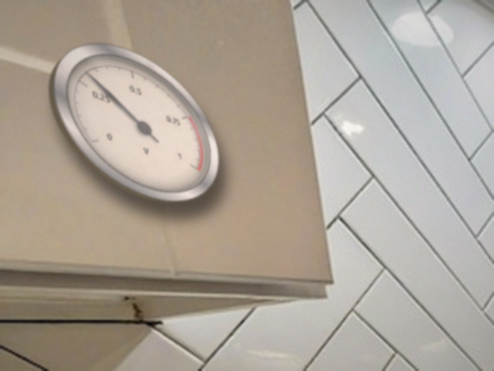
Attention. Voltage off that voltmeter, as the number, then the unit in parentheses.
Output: 0.3 (V)
